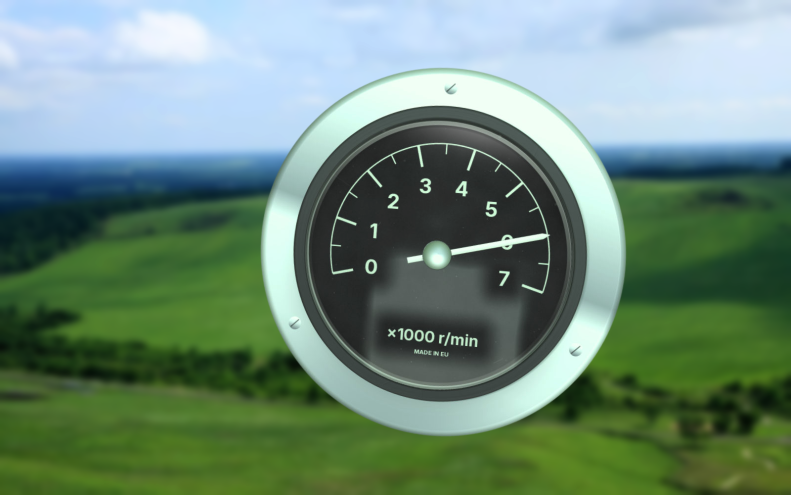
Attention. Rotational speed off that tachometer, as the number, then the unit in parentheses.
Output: 6000 (rpm)
